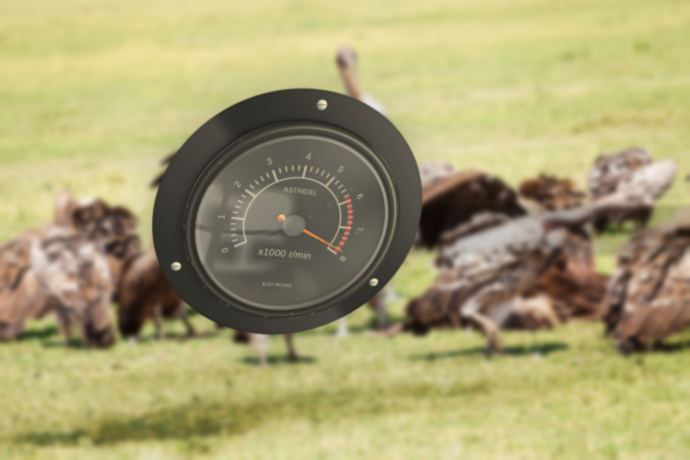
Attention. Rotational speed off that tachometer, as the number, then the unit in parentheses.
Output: 7800 (rpm)
